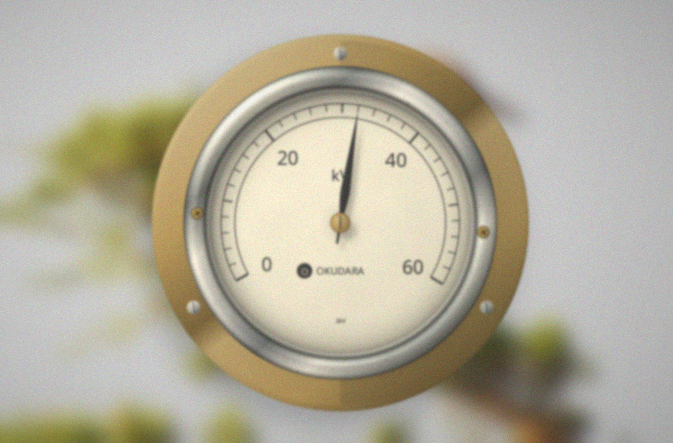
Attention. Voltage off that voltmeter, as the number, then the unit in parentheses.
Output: 32 (kV)
